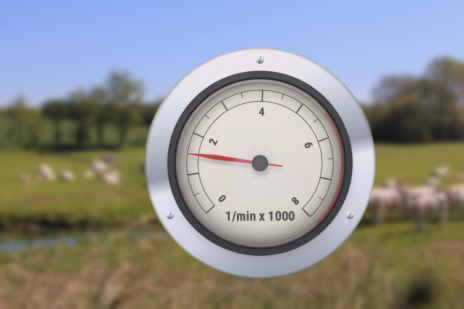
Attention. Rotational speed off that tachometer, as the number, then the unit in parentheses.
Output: 1500 (rpm)
